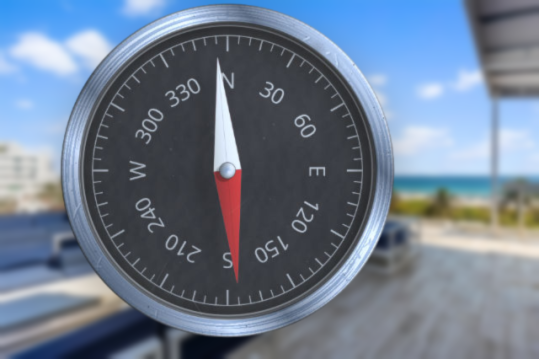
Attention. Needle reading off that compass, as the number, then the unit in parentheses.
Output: 175 (°)
